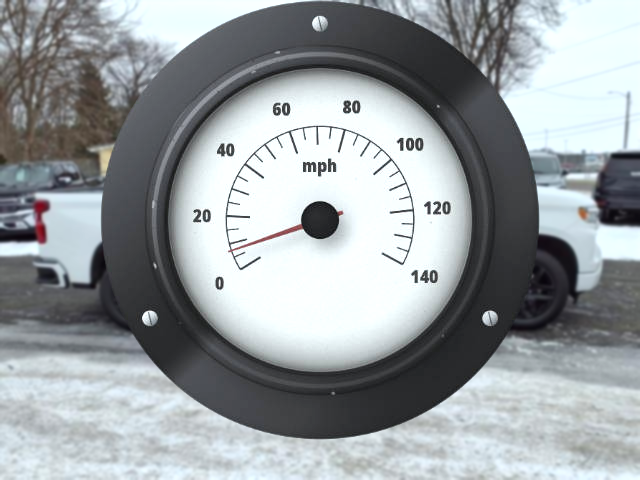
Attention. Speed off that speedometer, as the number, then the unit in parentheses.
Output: 7.5 (mph)
